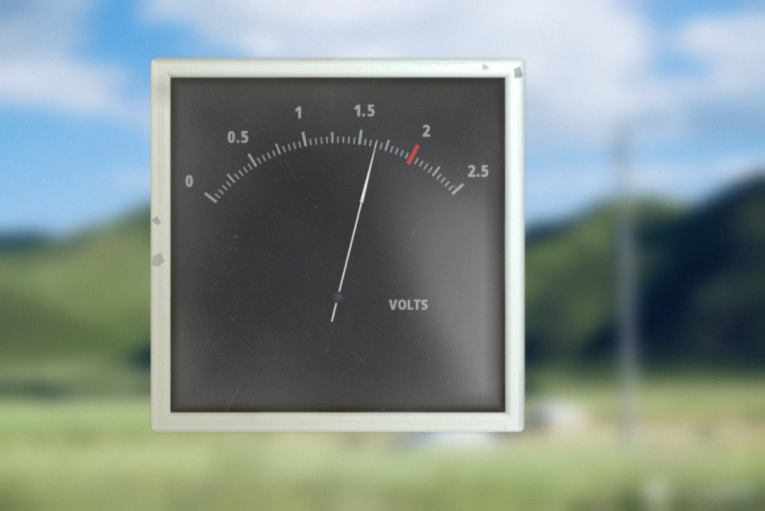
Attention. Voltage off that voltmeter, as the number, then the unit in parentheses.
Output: 1.65 (V)
